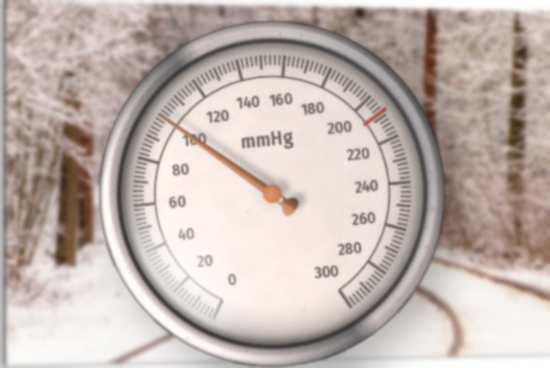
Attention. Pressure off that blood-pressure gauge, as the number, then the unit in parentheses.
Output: 100 (mmHg)
